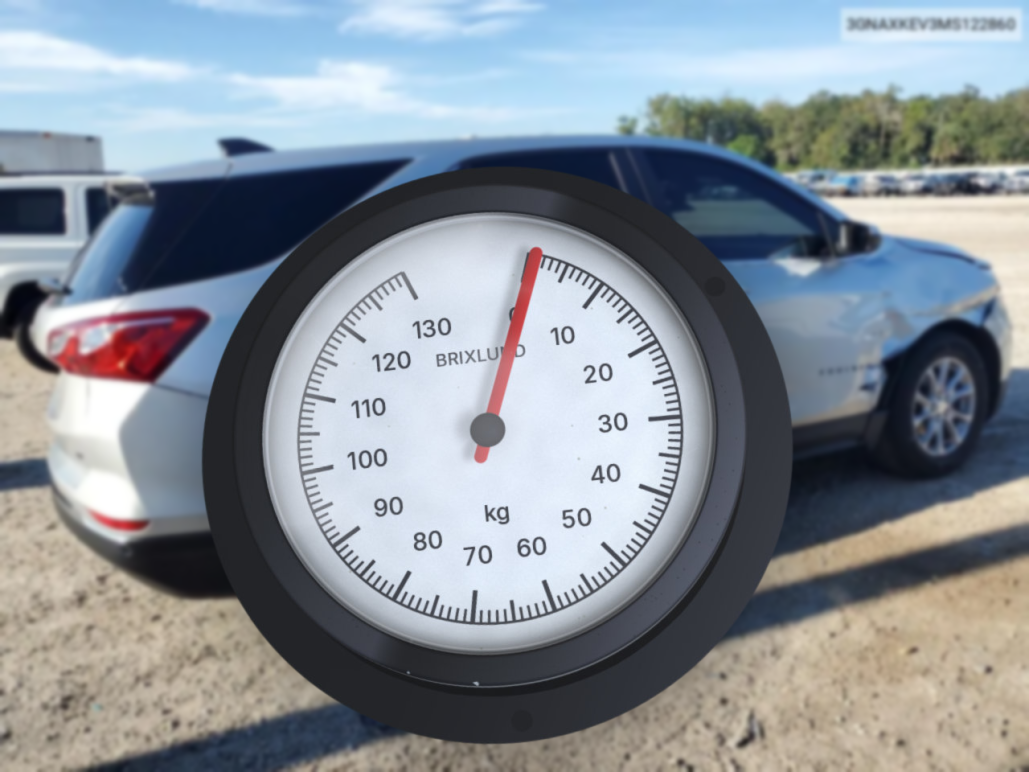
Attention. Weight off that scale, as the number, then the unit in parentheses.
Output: 1 (kg)
